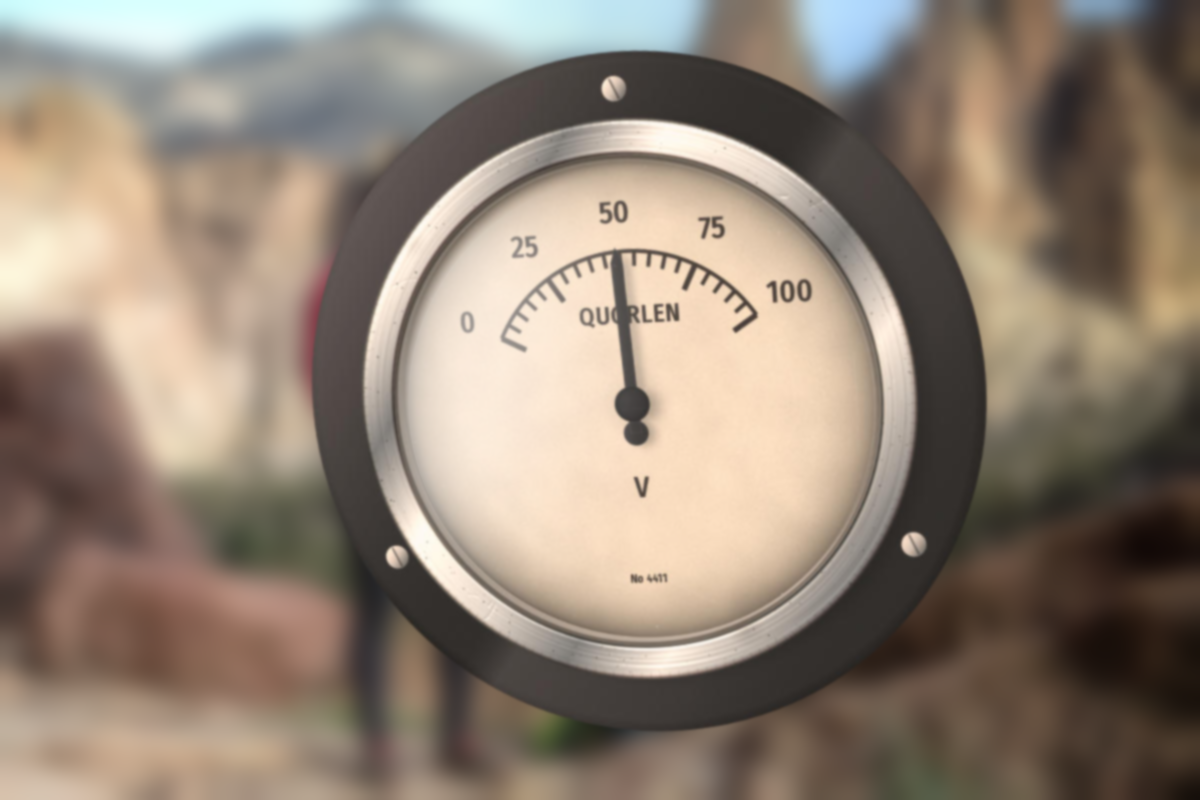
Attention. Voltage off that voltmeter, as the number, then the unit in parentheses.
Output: 50 (V)
